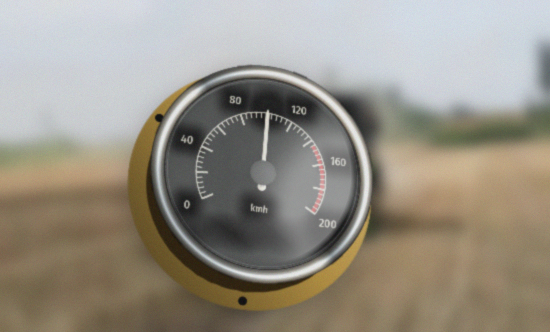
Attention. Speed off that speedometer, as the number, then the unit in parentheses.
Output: 100 (km/h)
